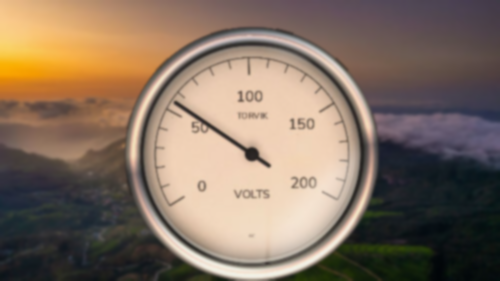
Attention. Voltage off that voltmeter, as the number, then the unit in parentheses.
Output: 55 (V)
